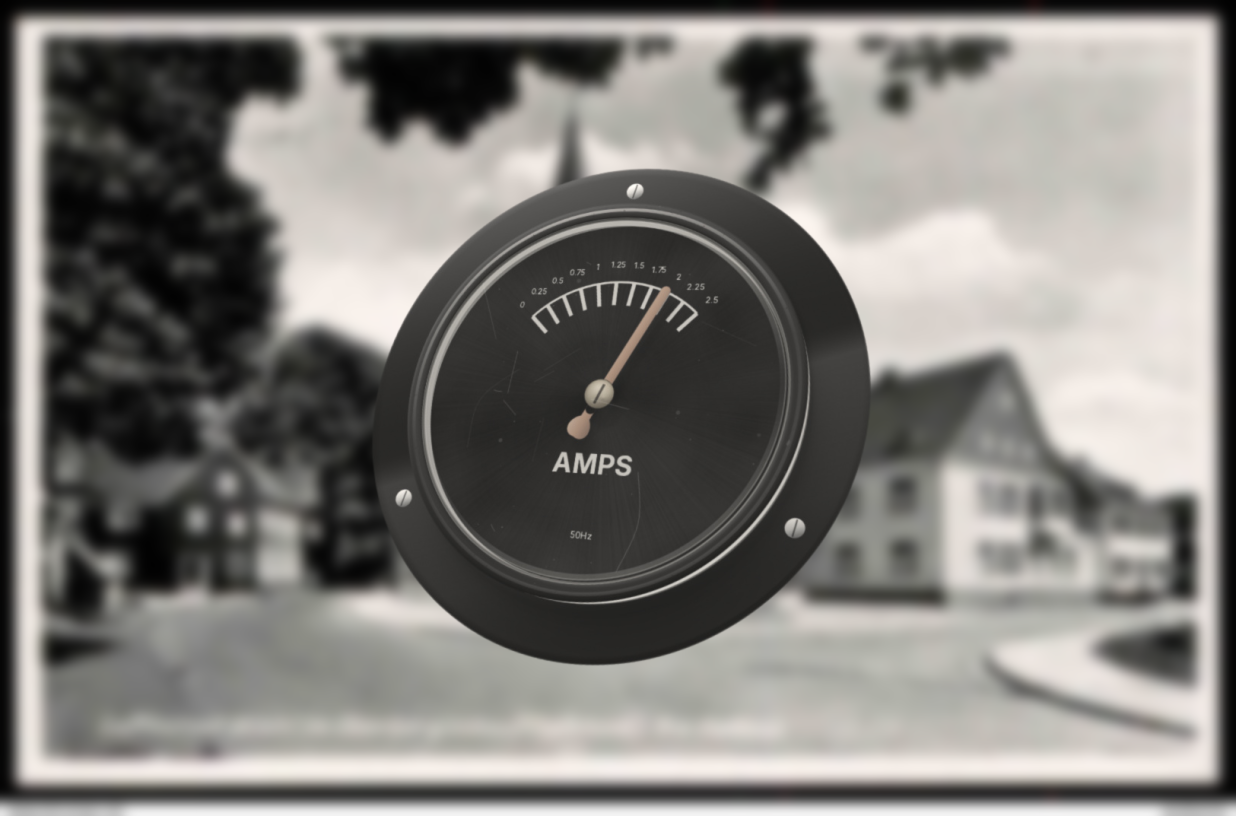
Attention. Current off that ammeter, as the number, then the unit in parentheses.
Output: 2 (A)
